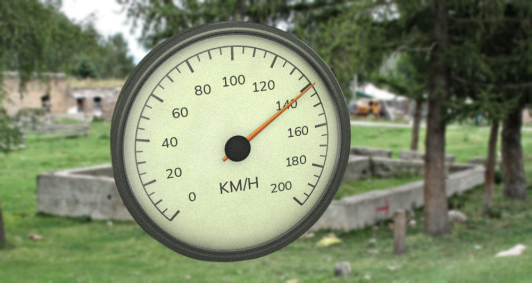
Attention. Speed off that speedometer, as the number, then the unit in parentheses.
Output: 140 (km/h)
